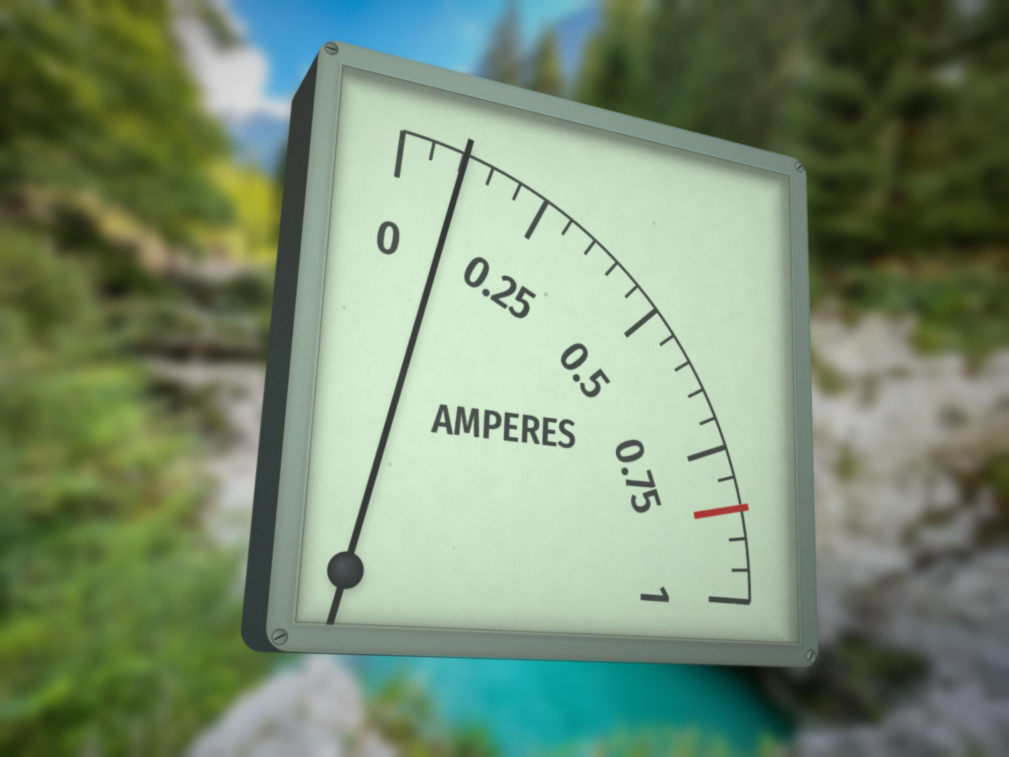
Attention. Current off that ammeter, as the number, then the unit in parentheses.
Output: 0.1 (A)
